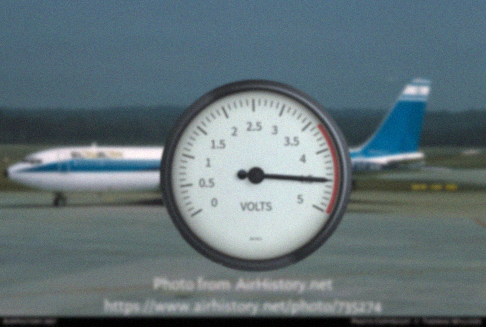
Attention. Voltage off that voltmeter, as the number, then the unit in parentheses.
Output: 4.5 (V)
